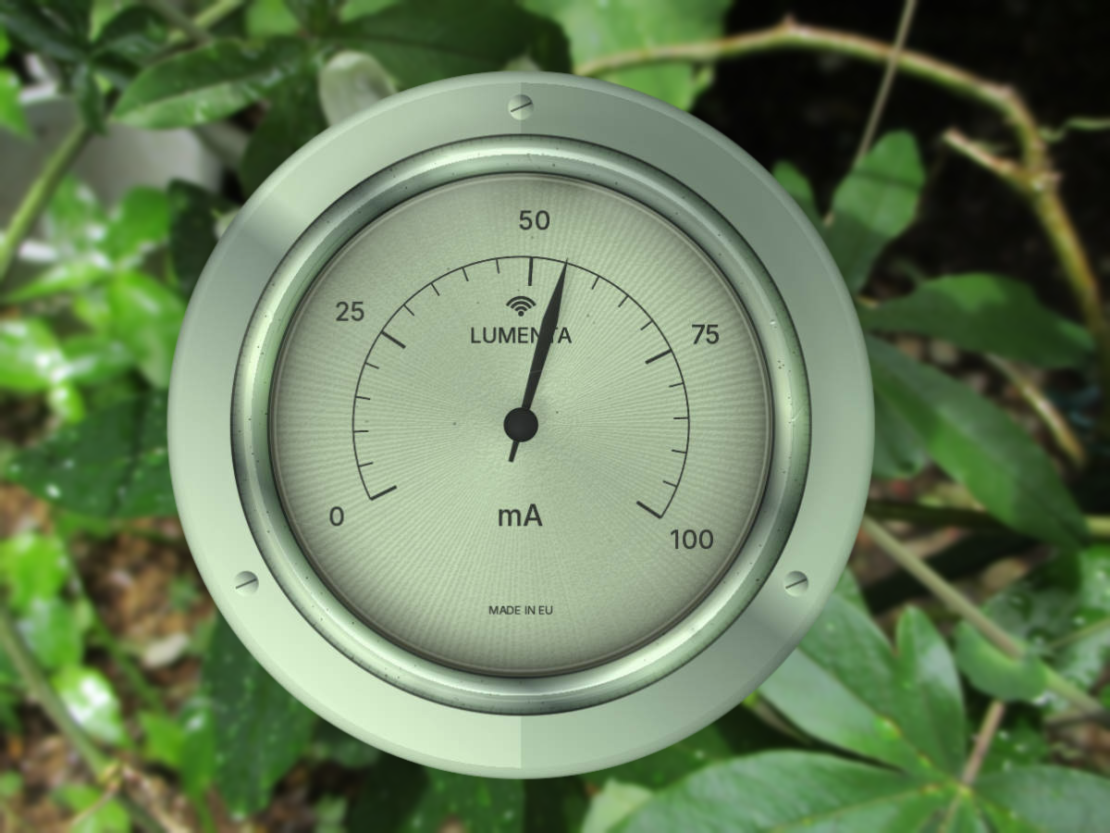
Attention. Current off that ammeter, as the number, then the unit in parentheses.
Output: 55 (mA)
